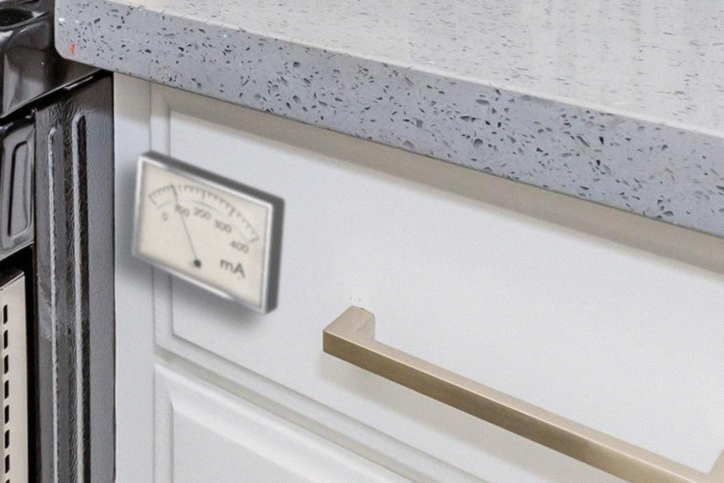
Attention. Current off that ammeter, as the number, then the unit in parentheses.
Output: 100 (mA)
